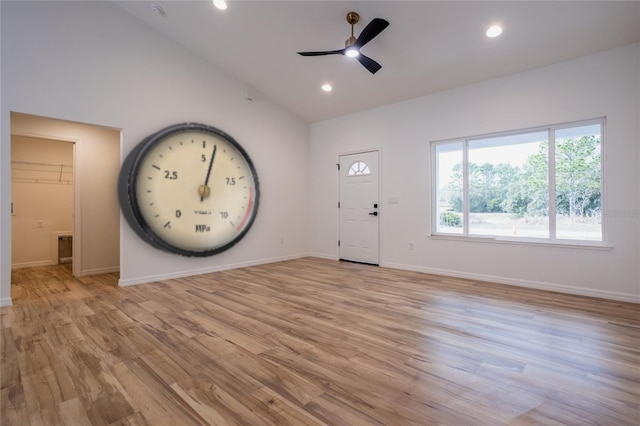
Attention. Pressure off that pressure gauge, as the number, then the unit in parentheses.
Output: 5.5 (MPa)
